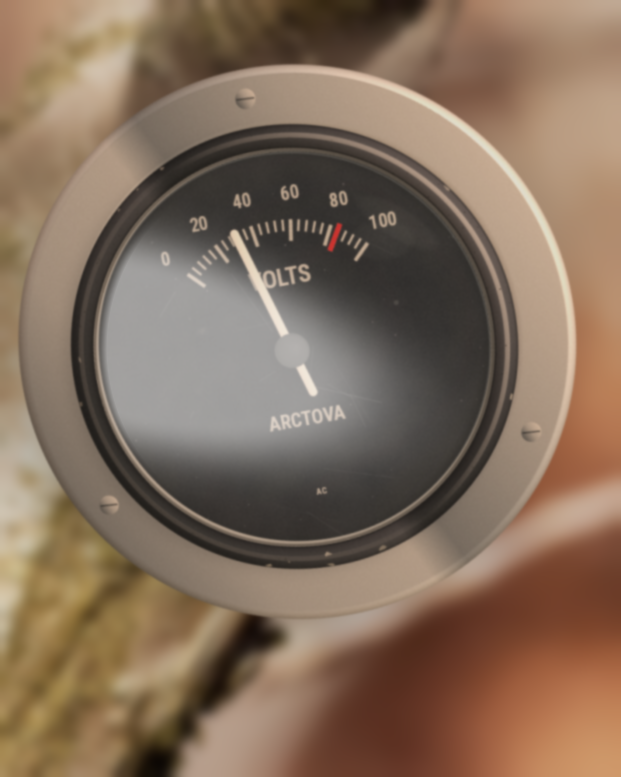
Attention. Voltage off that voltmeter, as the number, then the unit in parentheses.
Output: 32 (V)
